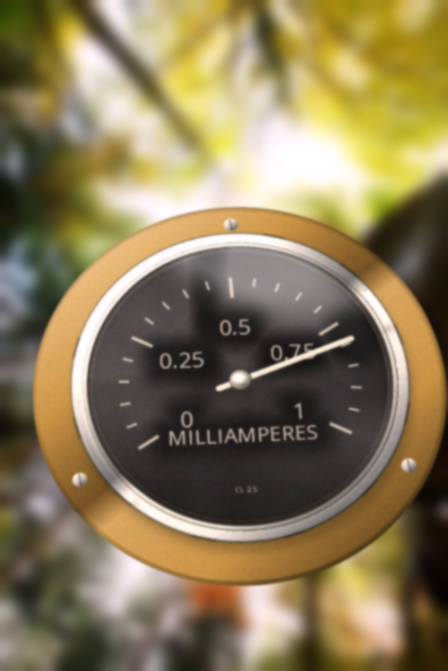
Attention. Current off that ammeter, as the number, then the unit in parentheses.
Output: 0.8 (mA)
